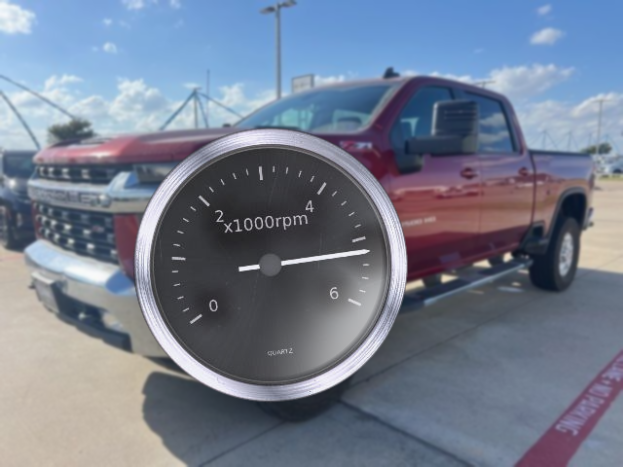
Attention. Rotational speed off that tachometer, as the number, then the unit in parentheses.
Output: 5200 (rpm)
